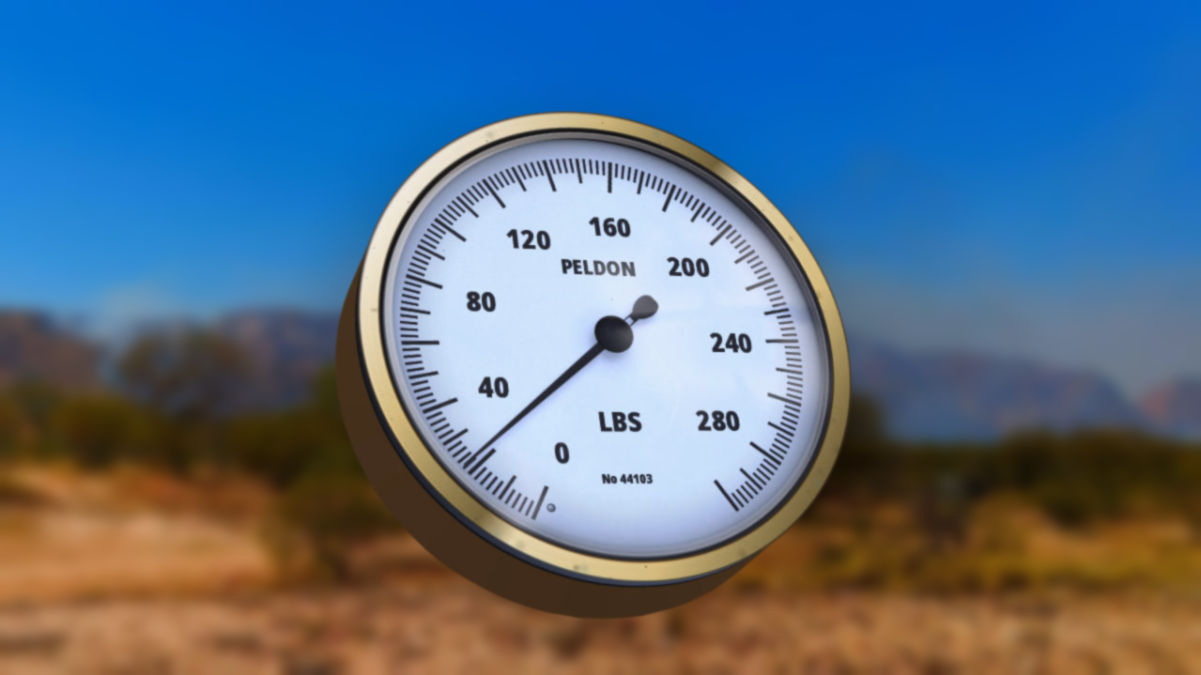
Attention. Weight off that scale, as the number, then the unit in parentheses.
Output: 22 (lb)
